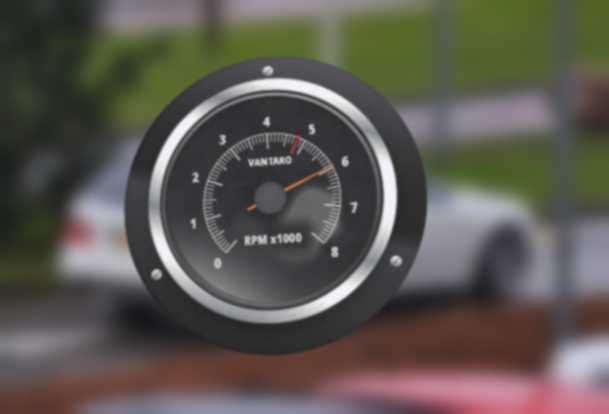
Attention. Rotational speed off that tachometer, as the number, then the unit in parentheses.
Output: 6000 (rpm)
